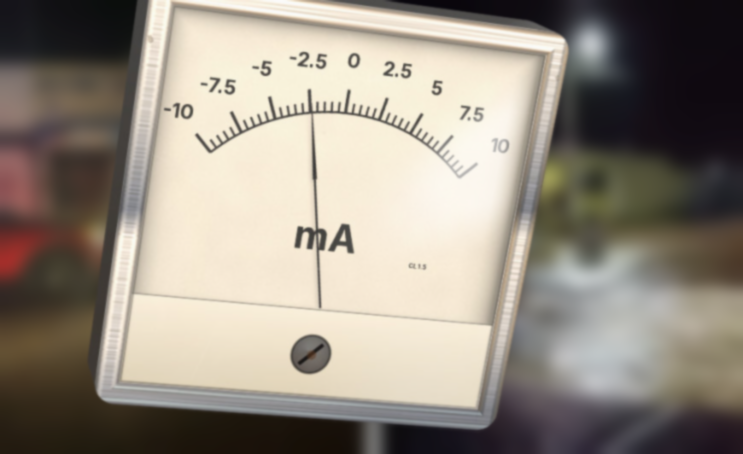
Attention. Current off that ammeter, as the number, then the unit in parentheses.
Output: -2.5 (mA)
